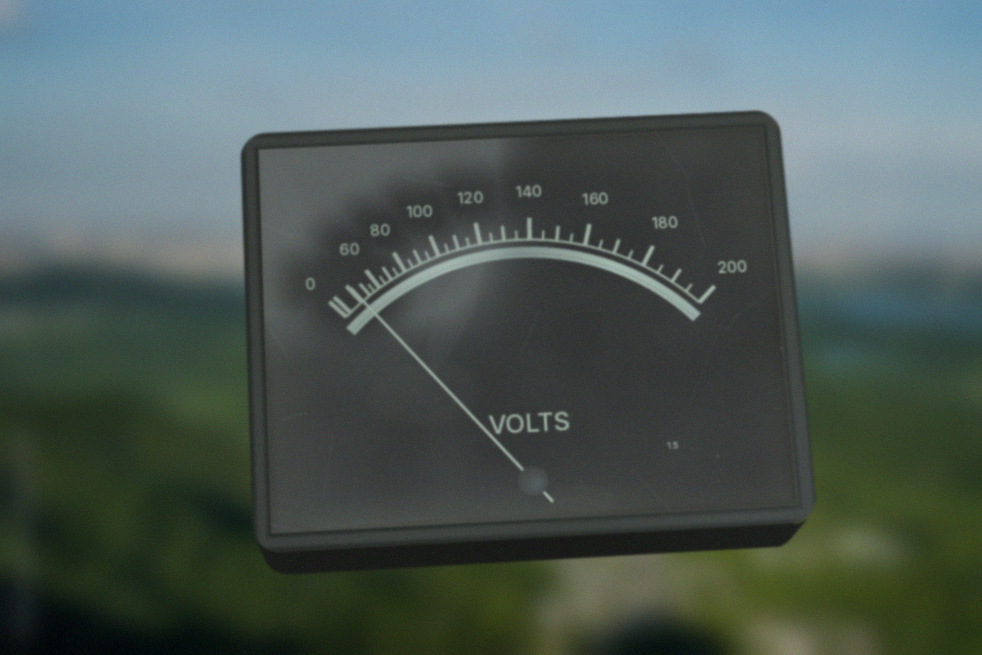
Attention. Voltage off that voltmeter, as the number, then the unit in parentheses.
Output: 40 (V)
